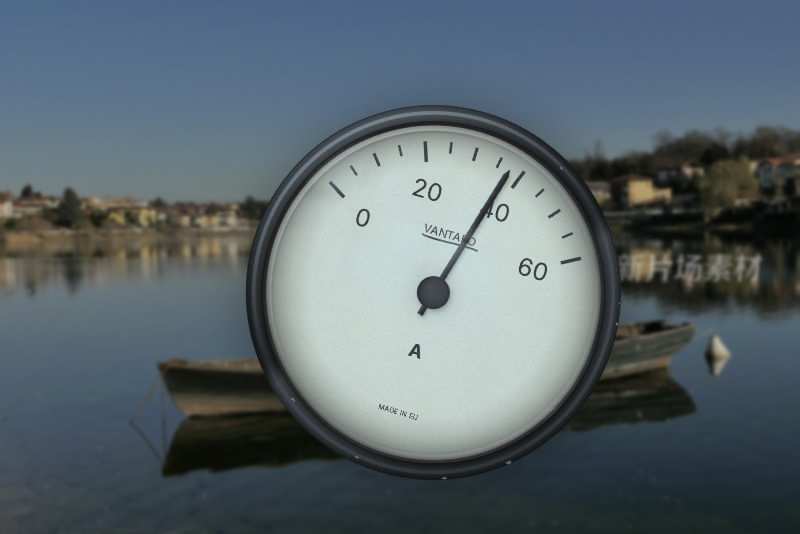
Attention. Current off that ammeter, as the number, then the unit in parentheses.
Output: 37.5 (A)
